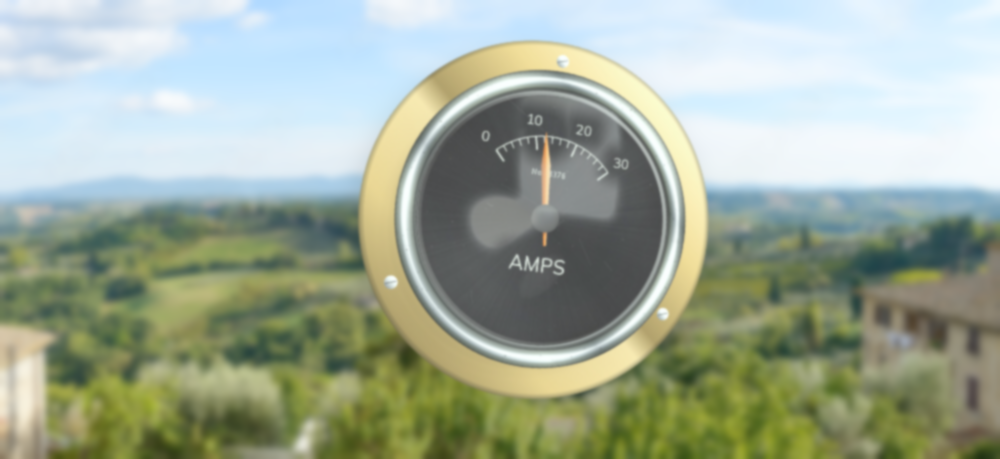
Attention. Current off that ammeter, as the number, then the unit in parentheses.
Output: 12 (A)
